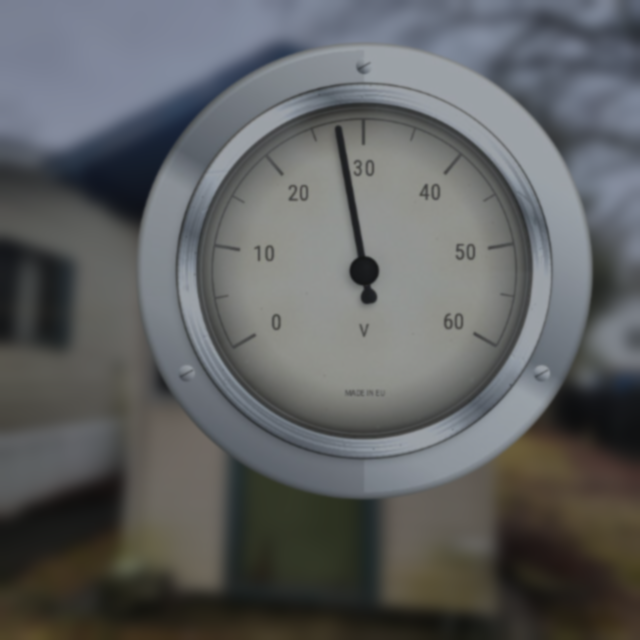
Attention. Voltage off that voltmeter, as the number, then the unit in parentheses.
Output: 27.5 (V)
